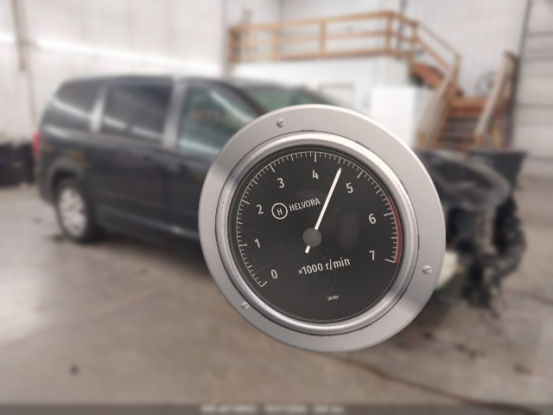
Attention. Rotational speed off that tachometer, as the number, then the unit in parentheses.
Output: 4600 (rpm)
